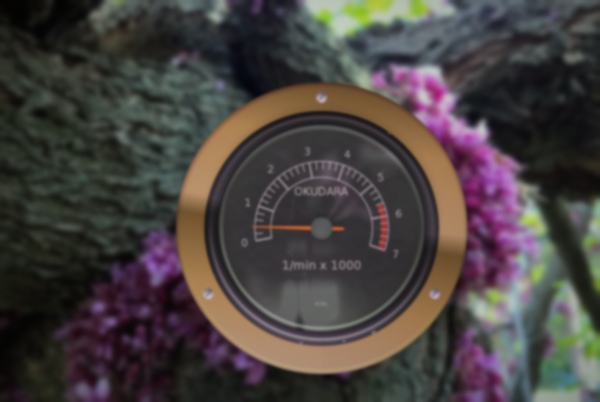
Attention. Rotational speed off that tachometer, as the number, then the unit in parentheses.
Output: 400 (rpm)
